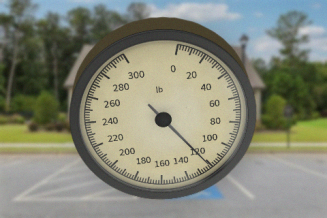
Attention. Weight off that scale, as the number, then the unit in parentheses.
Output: 120 (lb)
